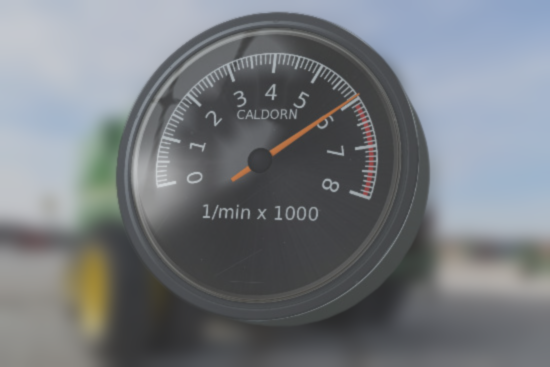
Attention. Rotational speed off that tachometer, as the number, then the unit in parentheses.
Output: 6000 (rpm)
